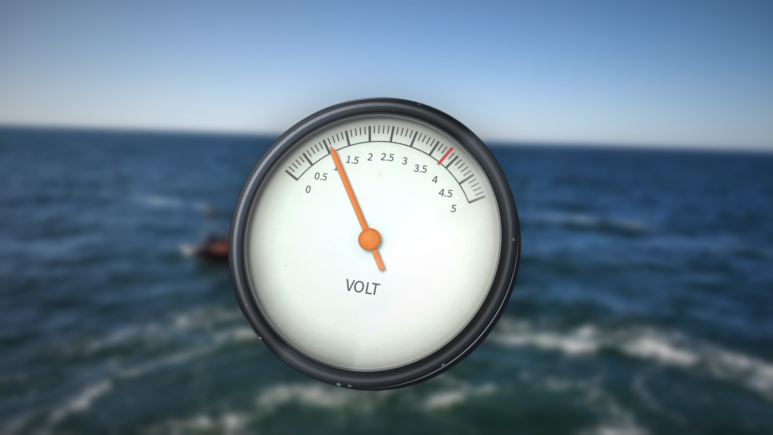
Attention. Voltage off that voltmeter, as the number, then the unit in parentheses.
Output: 1.1 (V)
